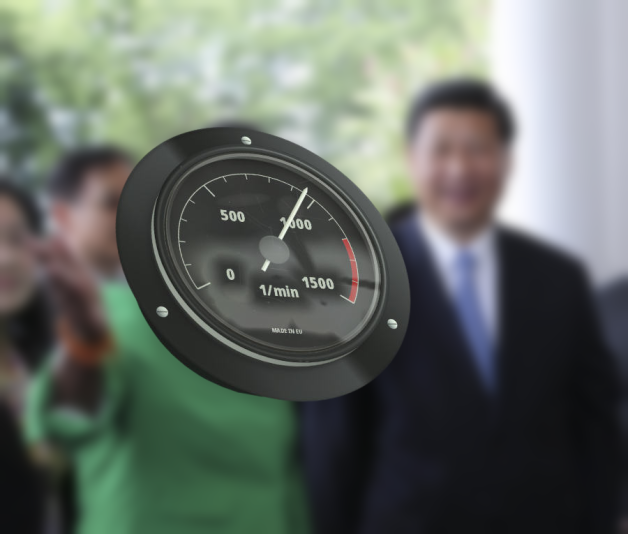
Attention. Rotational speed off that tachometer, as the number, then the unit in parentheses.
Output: 950 (rpm)
